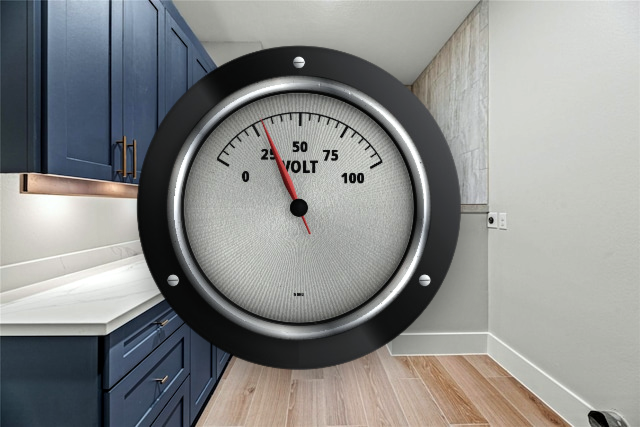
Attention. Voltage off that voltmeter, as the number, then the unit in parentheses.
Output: 30 (V)
